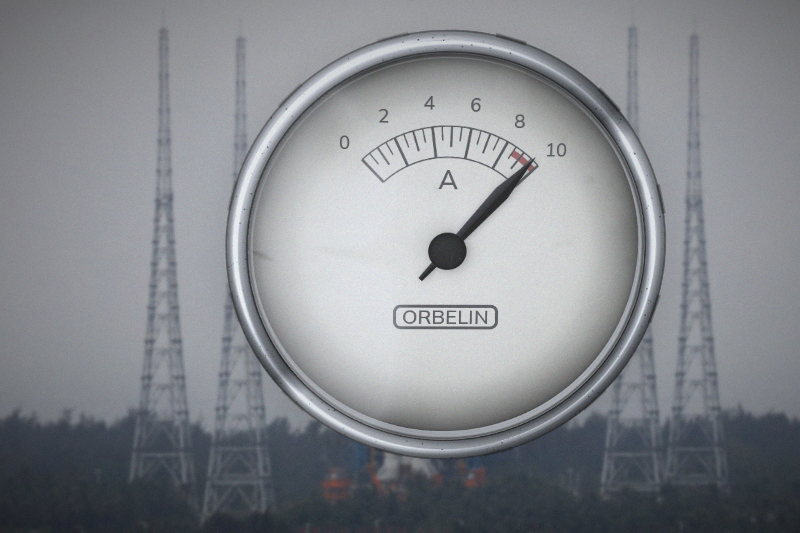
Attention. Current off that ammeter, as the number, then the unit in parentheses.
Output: 9.5 (A)
